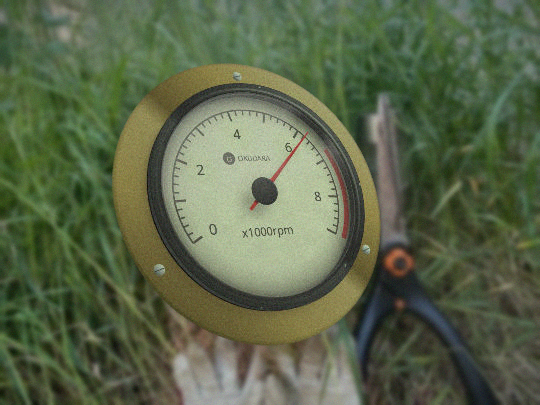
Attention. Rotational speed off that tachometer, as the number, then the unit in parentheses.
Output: 6200 (rpm)
